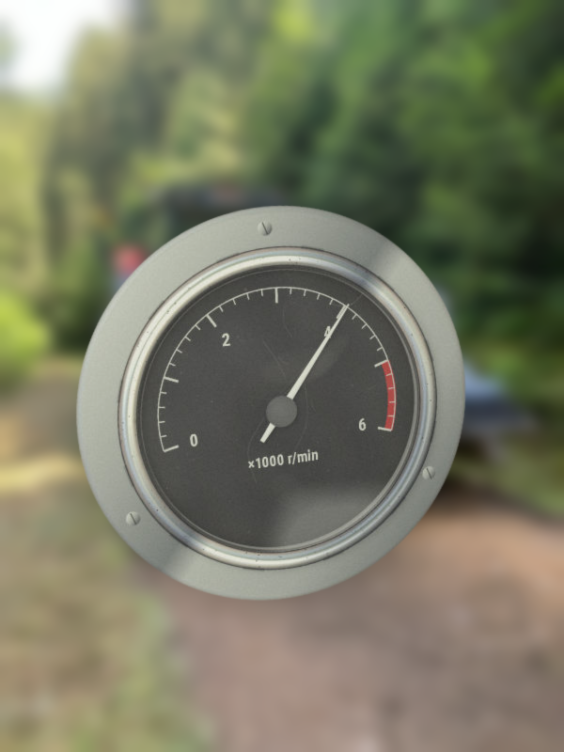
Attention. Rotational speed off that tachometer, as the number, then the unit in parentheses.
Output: 4000 (rpm)
